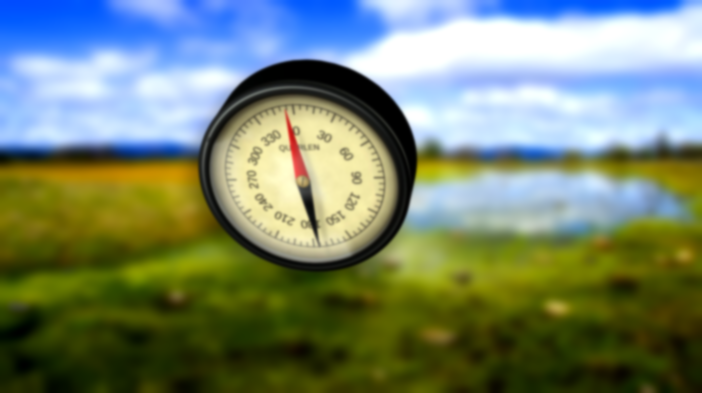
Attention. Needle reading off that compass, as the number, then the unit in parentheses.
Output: 355 (°)
